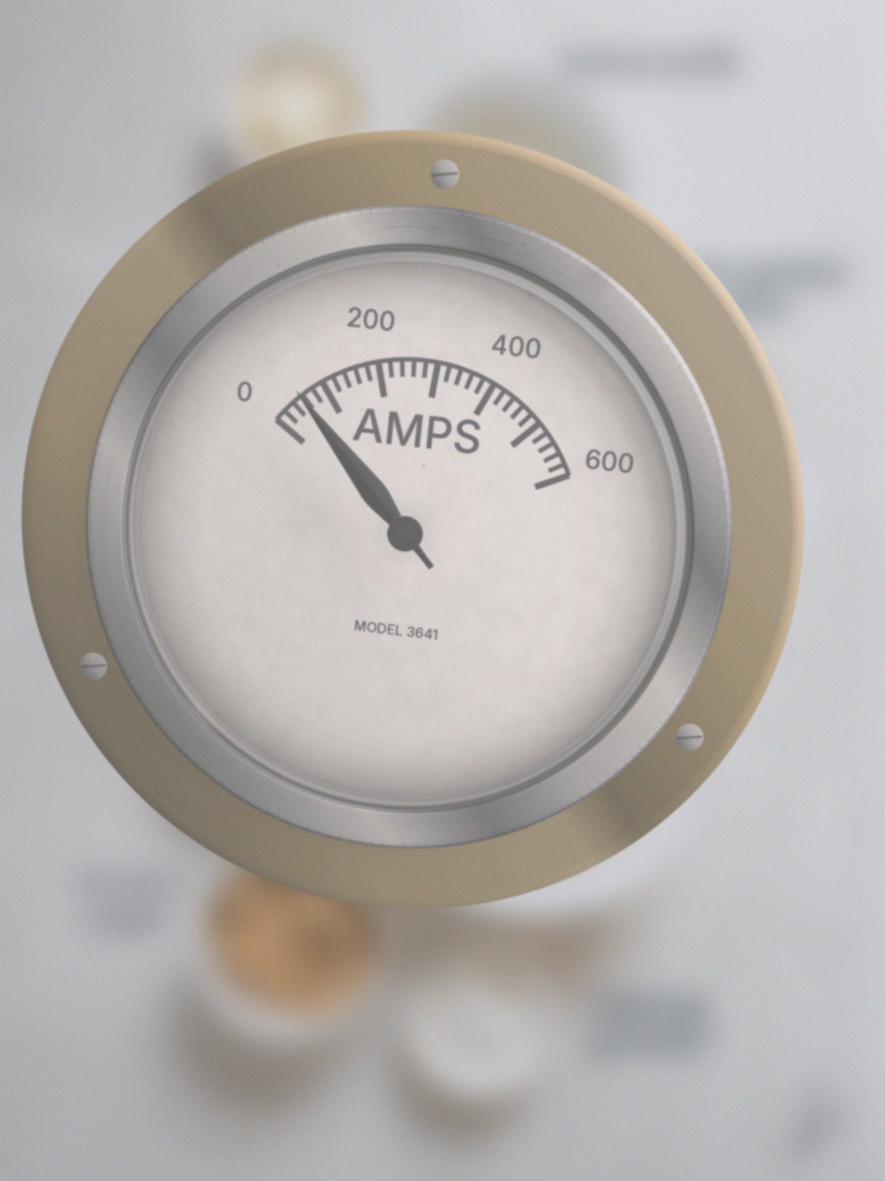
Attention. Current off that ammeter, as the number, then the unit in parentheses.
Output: 60 (A)
